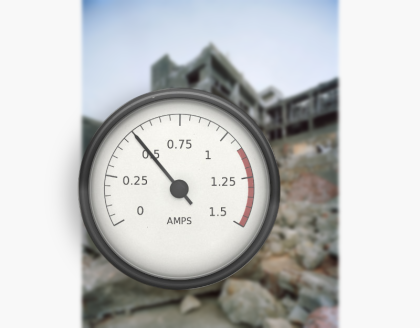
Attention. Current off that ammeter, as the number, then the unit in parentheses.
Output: 0.5 (A)
